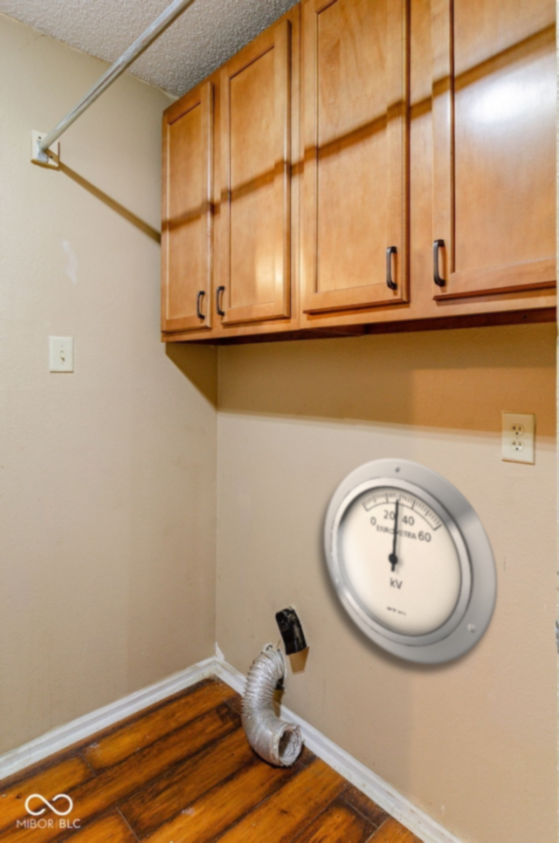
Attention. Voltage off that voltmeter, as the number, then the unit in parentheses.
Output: 30 (kV)
